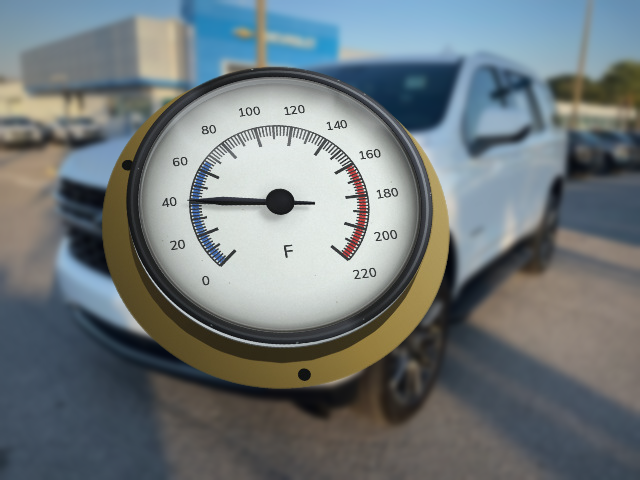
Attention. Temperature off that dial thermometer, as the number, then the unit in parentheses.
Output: 40 (°F)
